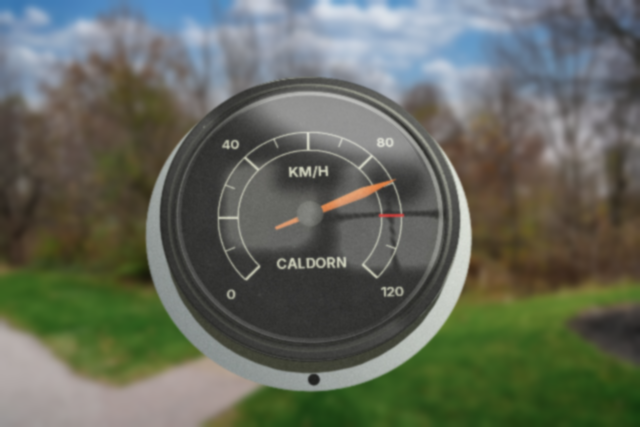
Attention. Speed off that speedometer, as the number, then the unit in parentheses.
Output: 90 (km/h)
